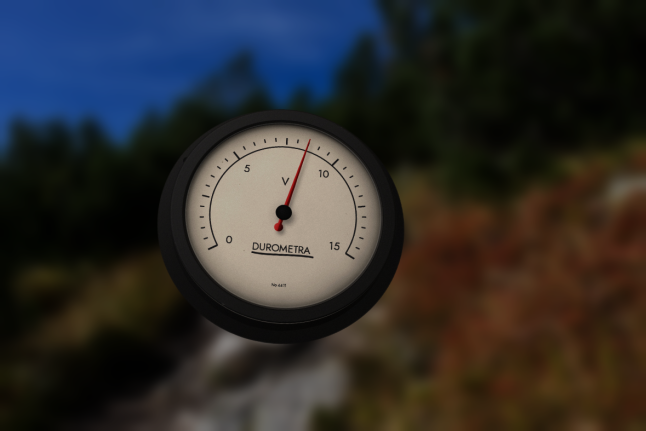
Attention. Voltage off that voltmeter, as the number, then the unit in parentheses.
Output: 8.5 (V)
